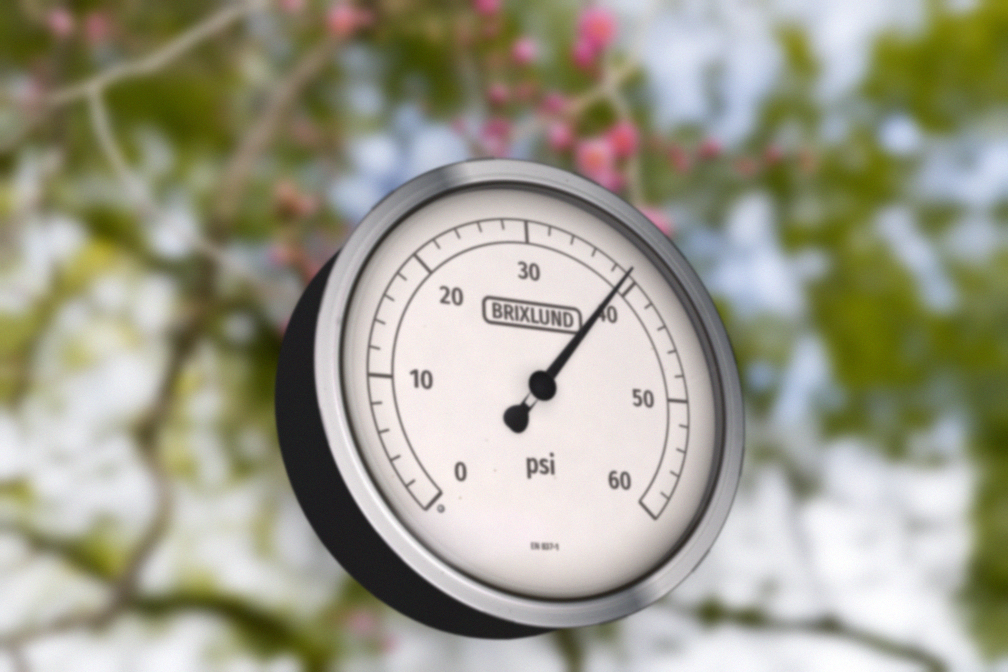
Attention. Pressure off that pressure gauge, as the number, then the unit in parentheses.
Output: 39 (psi)
